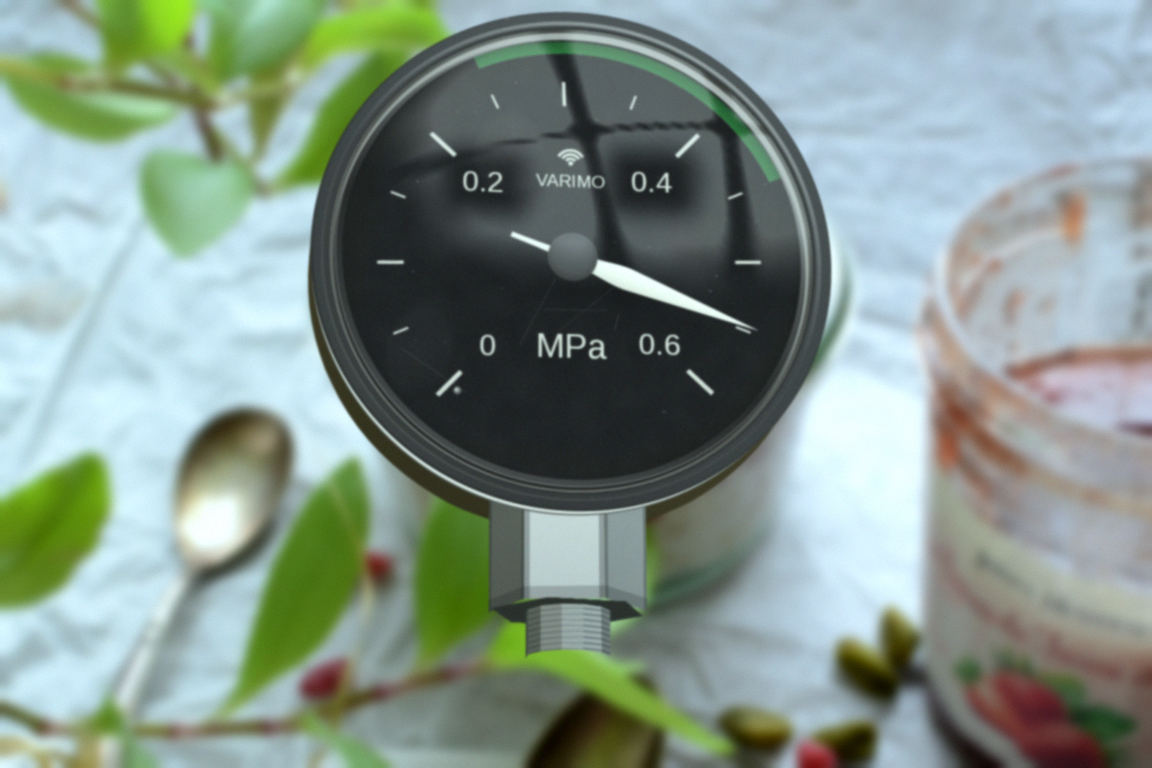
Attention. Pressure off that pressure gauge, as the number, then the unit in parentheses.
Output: 0.55 (MPa)
